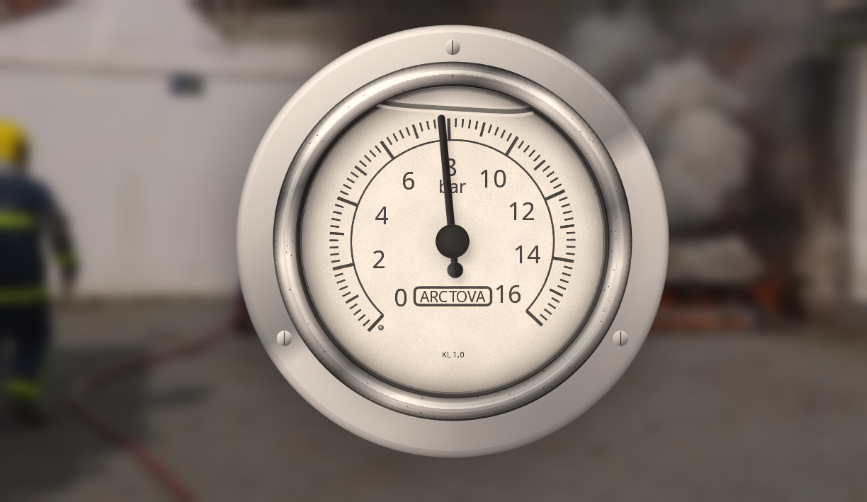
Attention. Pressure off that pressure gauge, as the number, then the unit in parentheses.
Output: 7.8 (bar)
